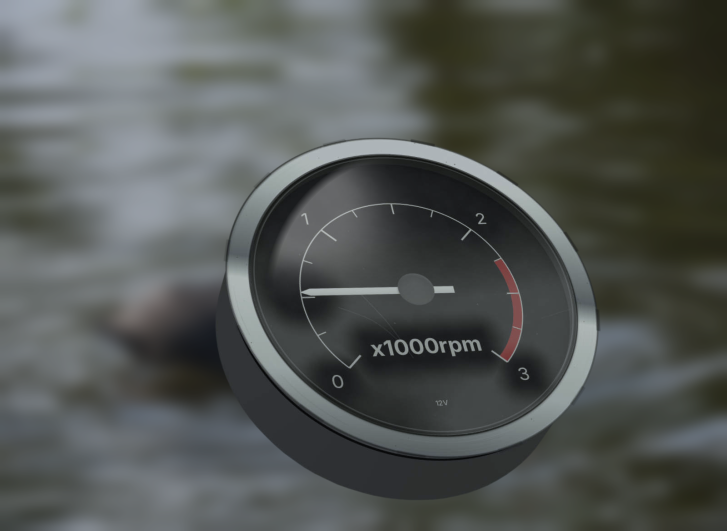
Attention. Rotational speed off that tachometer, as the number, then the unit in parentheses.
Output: 500 (rpm)
